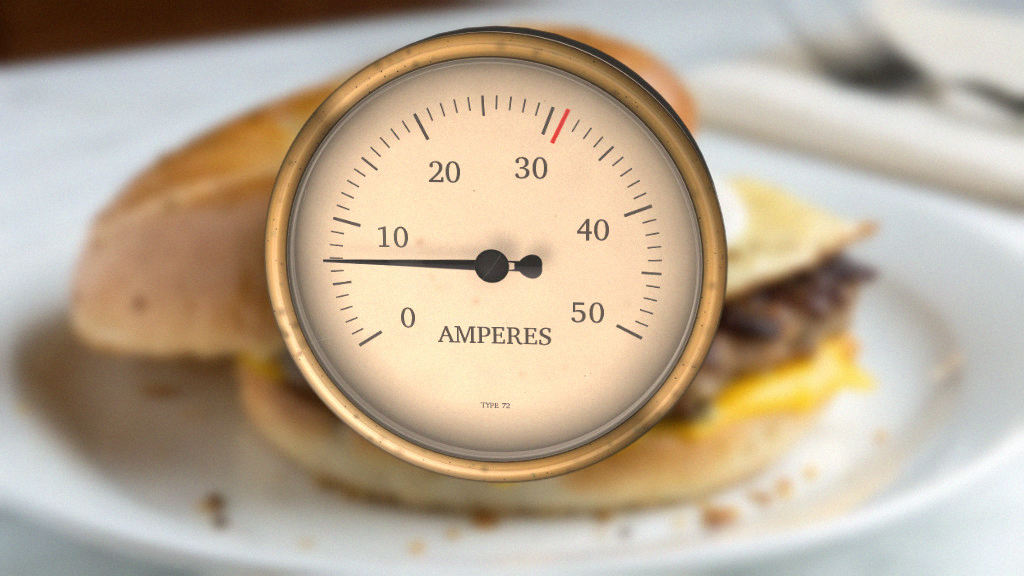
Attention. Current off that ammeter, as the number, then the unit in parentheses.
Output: 7 (A)
